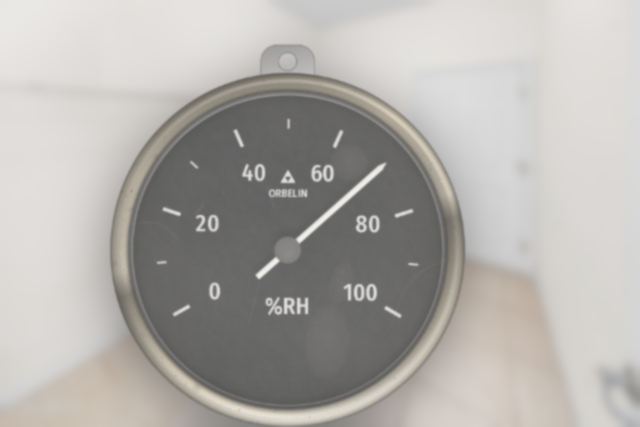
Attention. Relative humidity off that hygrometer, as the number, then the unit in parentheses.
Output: 70 (%)
